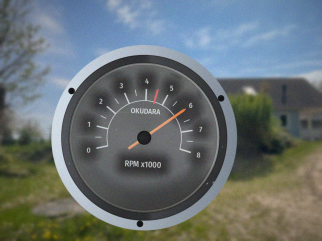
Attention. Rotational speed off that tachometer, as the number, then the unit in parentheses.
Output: 6000 (rpm)
